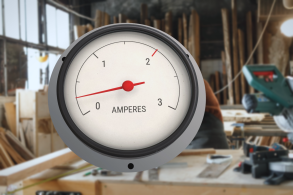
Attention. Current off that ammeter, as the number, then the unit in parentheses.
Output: 0.25 (A)
